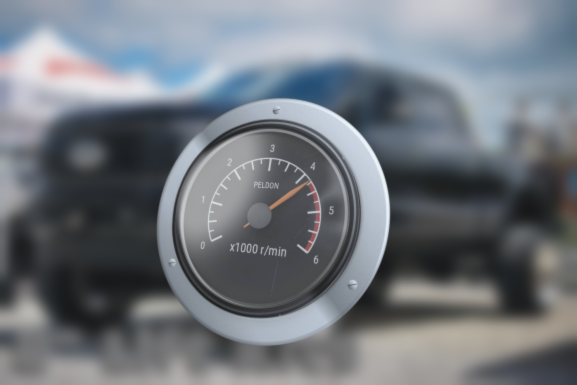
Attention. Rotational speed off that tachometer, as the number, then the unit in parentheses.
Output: 4250 (rpm)
